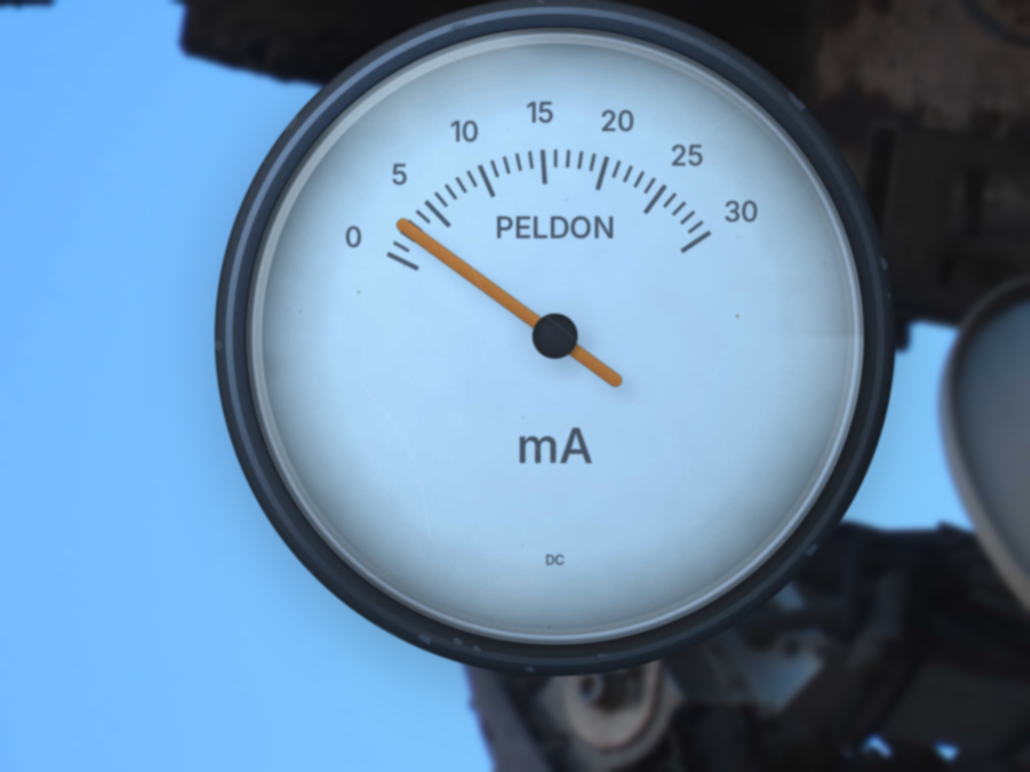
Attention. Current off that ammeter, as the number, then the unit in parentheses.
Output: 2.5 (mA)
